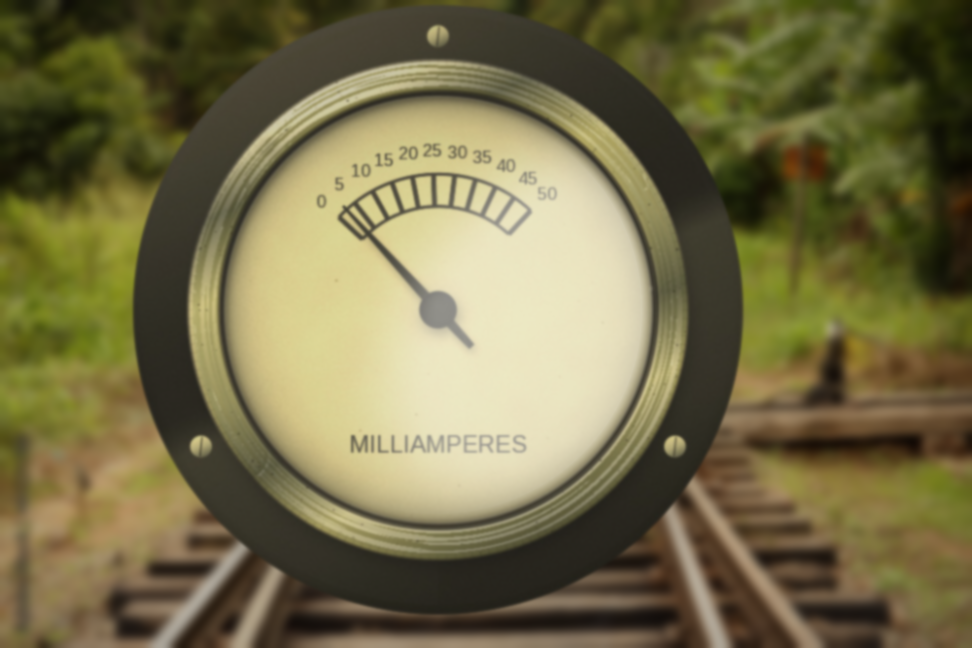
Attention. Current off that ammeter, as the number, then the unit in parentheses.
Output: 2.5 (mA)
